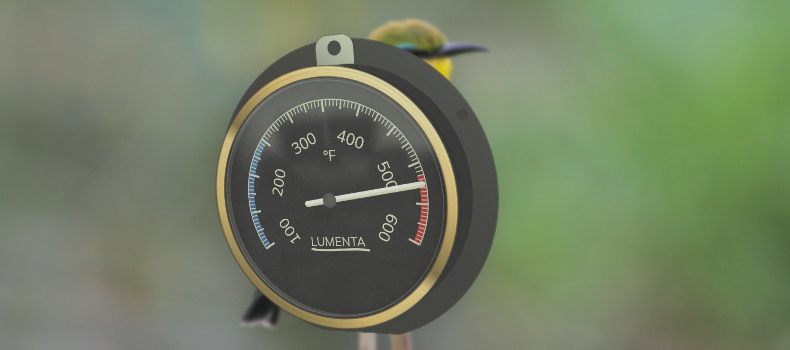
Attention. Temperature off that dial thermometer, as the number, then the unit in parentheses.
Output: 525 (°F)
